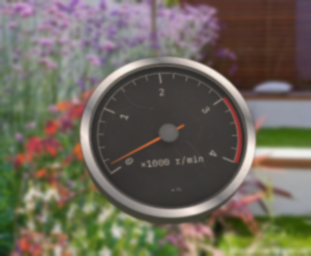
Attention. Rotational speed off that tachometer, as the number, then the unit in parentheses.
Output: 100 (rpm)
